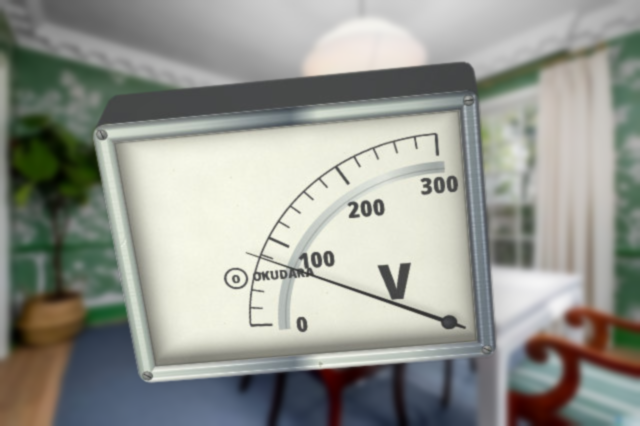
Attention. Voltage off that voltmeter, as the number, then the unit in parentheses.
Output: 80 (V)
